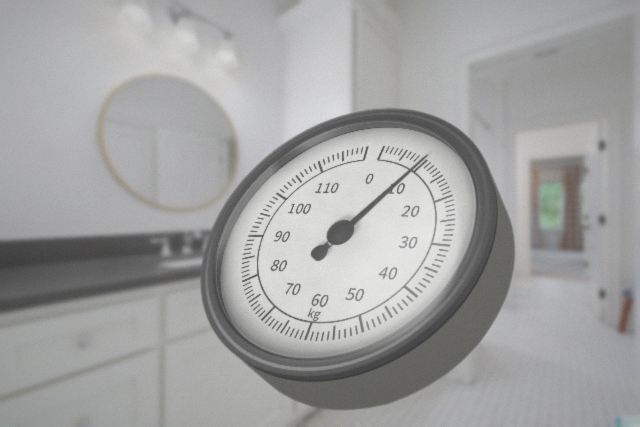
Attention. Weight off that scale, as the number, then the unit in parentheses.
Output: 10 (kg)
